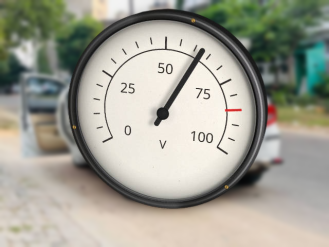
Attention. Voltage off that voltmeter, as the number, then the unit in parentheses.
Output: 62.5 (V)
